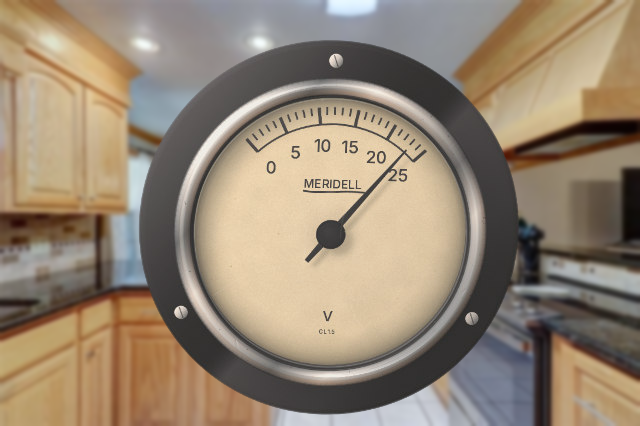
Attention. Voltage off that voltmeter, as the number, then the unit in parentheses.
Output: 23 (V)
